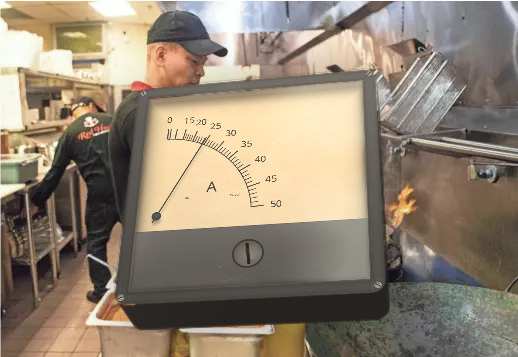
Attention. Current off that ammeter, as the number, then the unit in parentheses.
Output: 25 (A)
